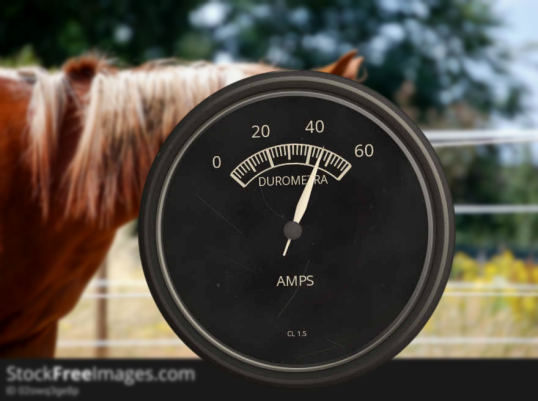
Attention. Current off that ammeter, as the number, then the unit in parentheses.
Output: 46 (A)
